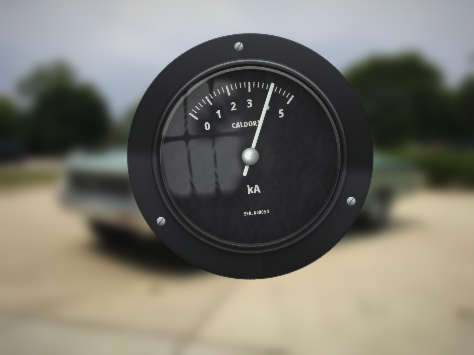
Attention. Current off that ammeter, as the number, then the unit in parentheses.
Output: 4 (kA)
